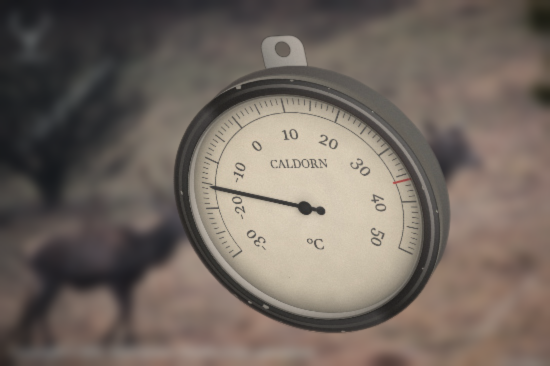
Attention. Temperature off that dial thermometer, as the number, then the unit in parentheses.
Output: -15 (°C)
